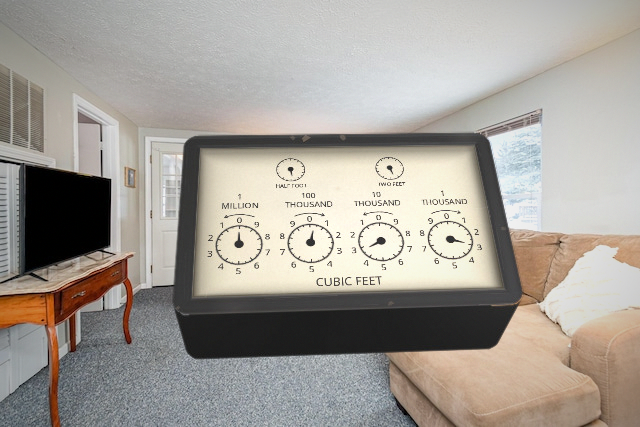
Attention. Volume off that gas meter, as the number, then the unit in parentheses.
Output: 3300 (ft³)
